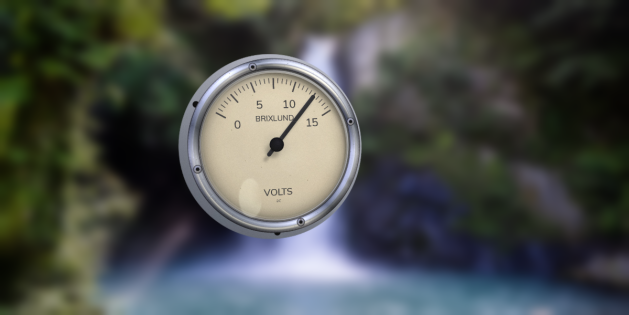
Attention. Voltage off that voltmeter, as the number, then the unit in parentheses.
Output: 12.5 (V)
